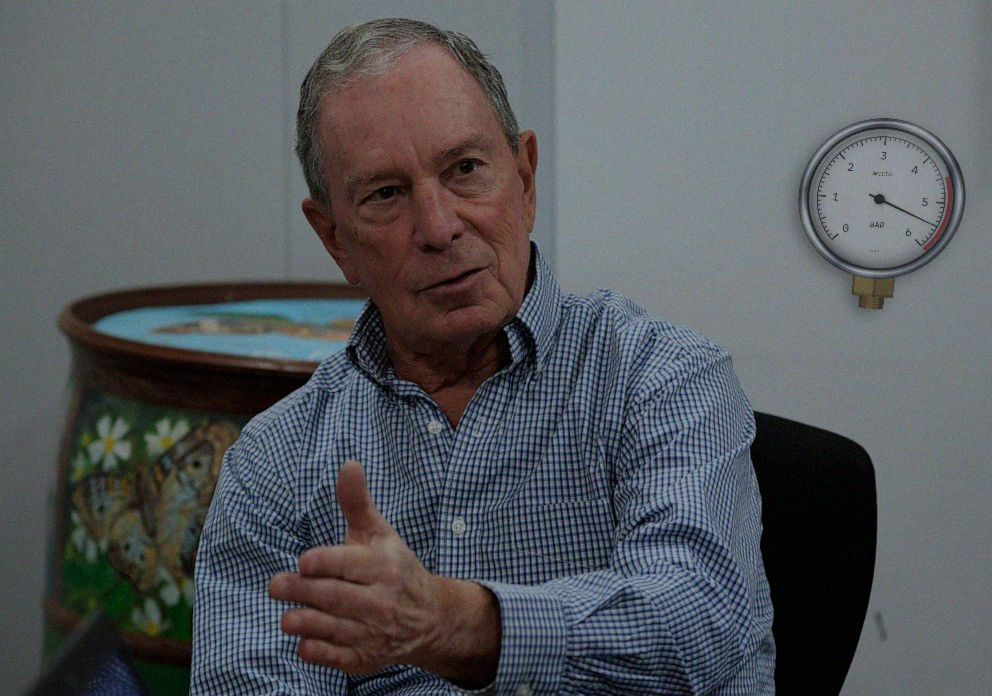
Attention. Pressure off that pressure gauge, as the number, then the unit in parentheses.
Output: 5.5 (bar)
